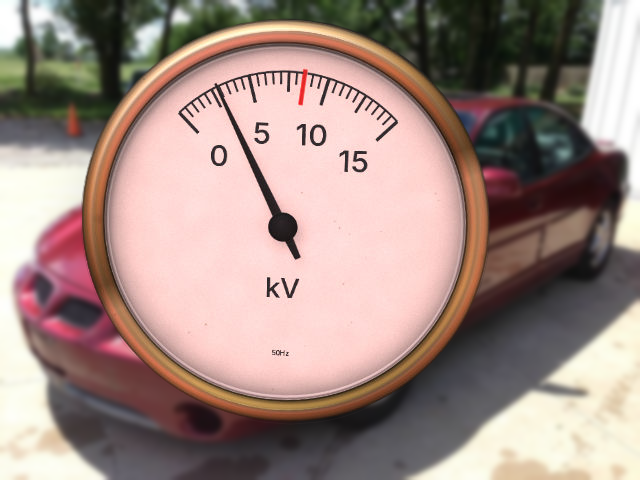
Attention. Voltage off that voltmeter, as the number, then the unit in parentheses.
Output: 3 (kV)
